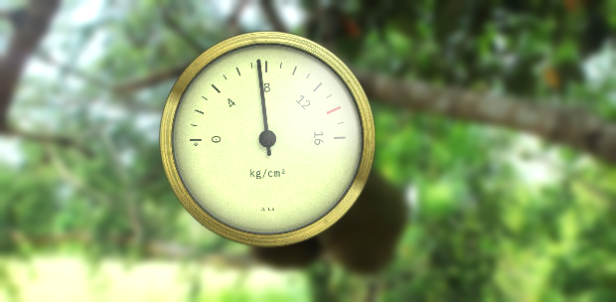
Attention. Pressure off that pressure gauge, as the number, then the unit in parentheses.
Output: 7.5 (kg/cm²)
